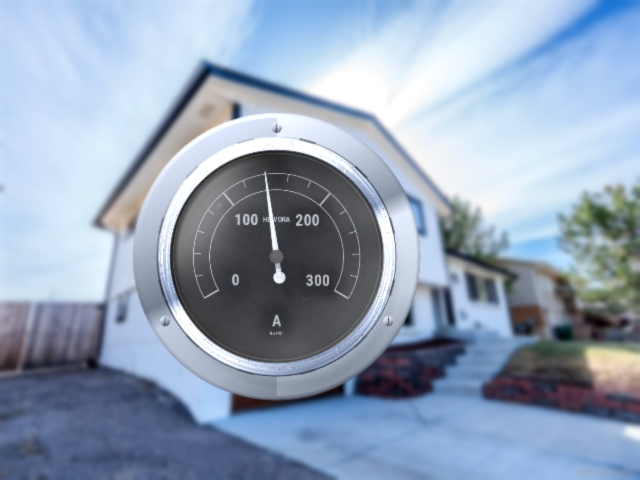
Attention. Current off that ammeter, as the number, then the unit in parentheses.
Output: 140 (A)
